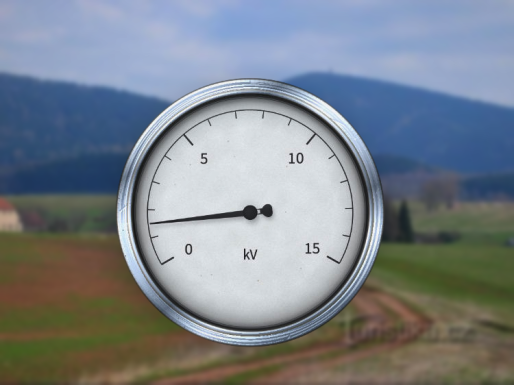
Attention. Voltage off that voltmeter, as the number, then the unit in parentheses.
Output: 1.5 (kV)
